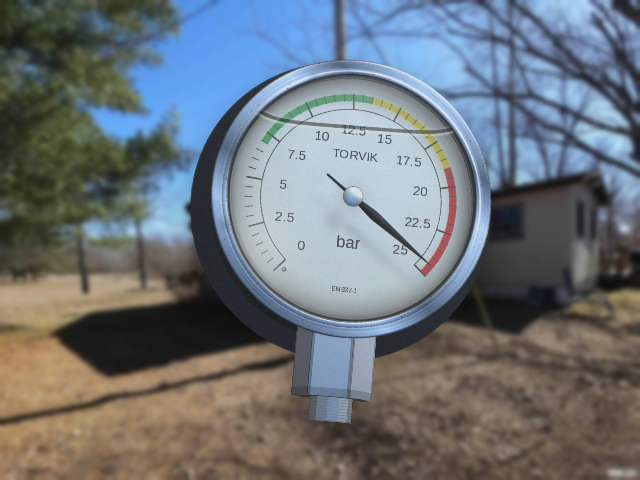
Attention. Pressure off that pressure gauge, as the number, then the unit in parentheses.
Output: 24.5 (bar)
